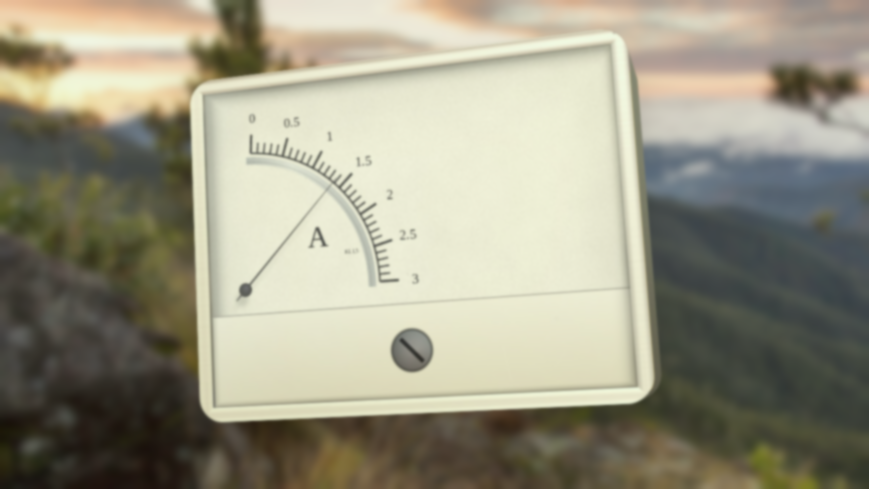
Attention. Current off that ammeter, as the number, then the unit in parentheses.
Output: 1.4 (A)
